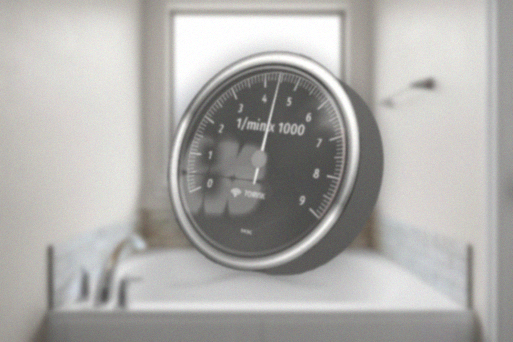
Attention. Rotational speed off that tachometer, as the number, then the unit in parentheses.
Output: 4500 (rpm)
